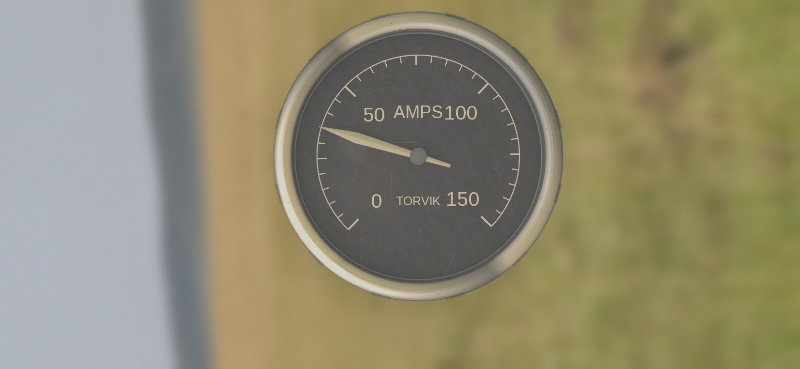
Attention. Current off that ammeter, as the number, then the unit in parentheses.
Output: 35 (A)
